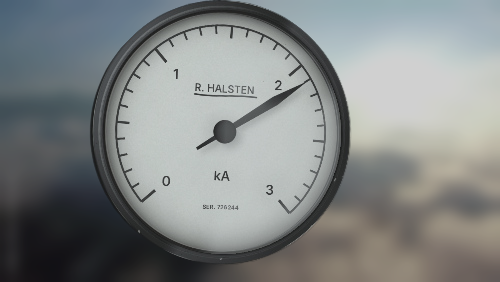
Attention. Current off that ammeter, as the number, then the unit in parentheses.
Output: 2.1 (kA)
